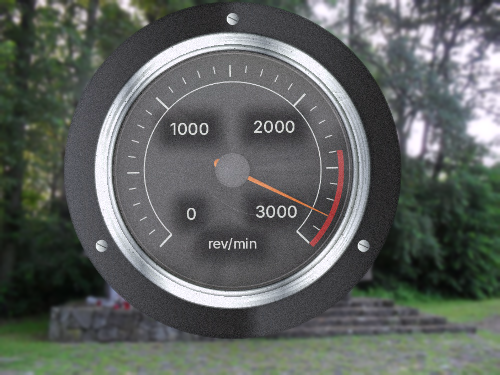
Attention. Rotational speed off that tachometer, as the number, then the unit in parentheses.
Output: 2800 (rpm)
